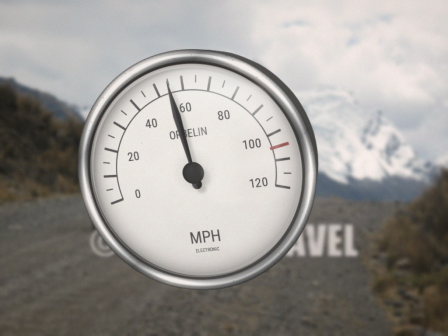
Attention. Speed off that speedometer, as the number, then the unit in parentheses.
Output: 55 (mph)
